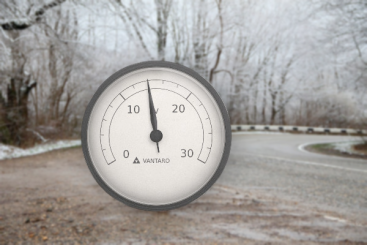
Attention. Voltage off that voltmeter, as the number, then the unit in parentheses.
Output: 14 (V)
